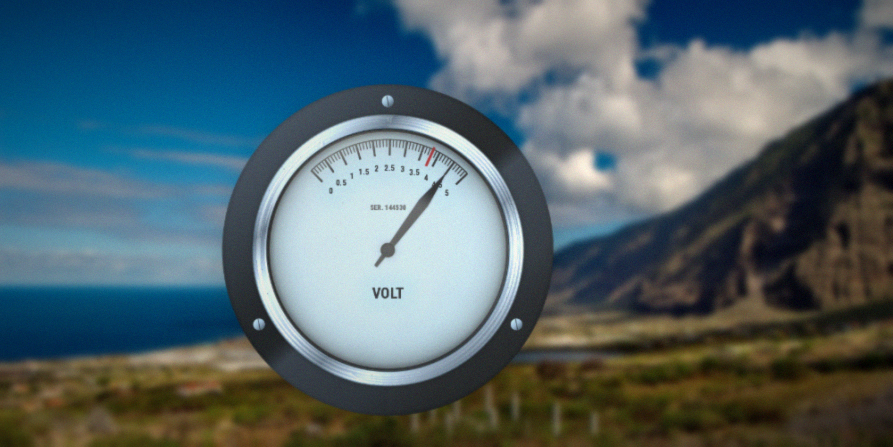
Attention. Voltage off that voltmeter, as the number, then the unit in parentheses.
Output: 4.5 (V)
